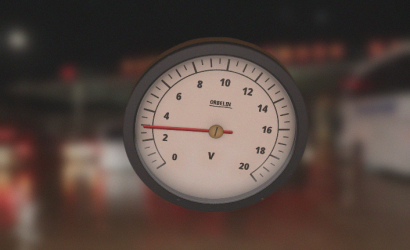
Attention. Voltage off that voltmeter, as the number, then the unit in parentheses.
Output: 3 (V)
